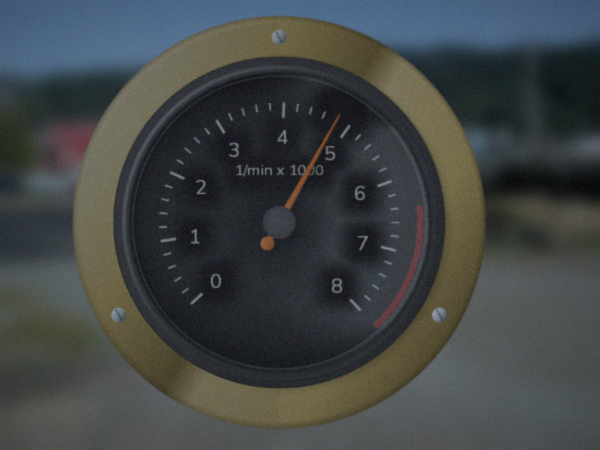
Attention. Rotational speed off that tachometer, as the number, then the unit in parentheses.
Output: 4800 (rpm)
